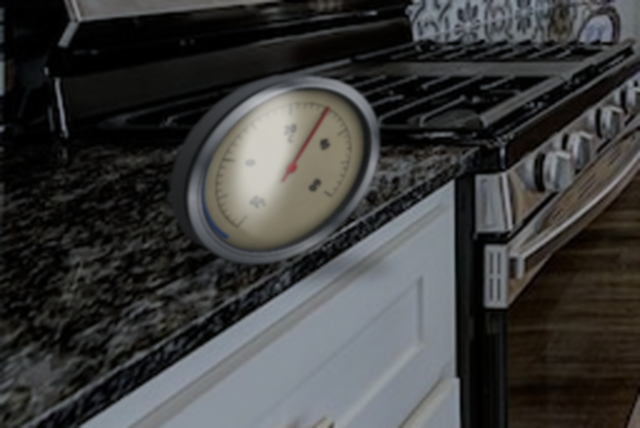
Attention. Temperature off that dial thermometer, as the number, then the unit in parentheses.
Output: 30 (°C)
